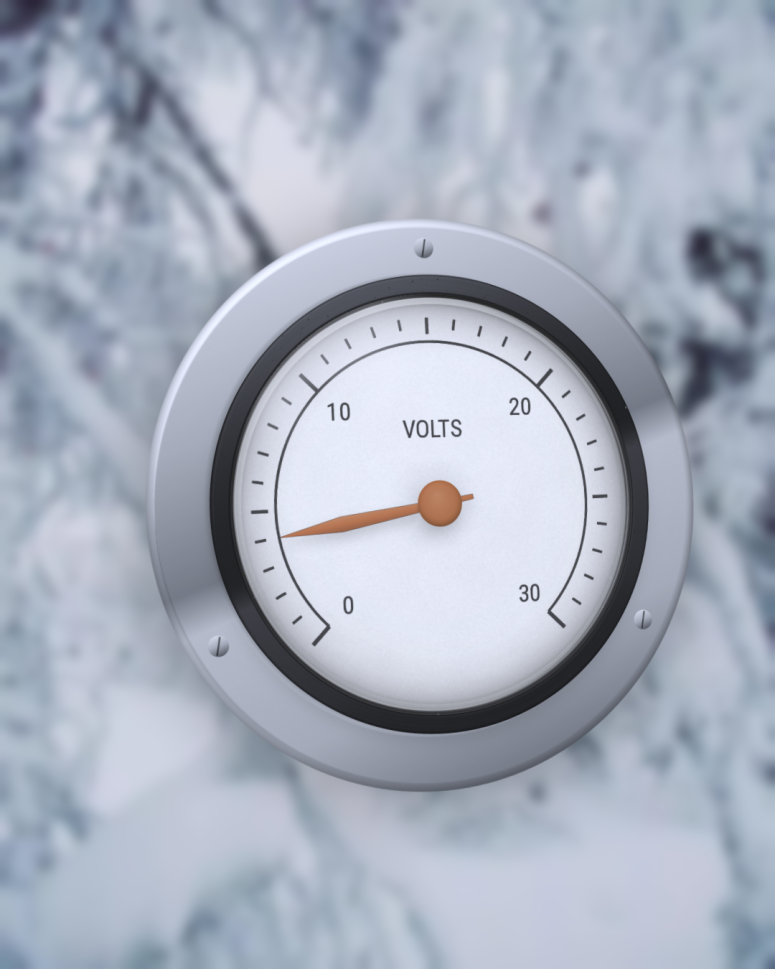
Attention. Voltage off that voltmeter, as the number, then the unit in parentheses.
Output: 4 (V)
